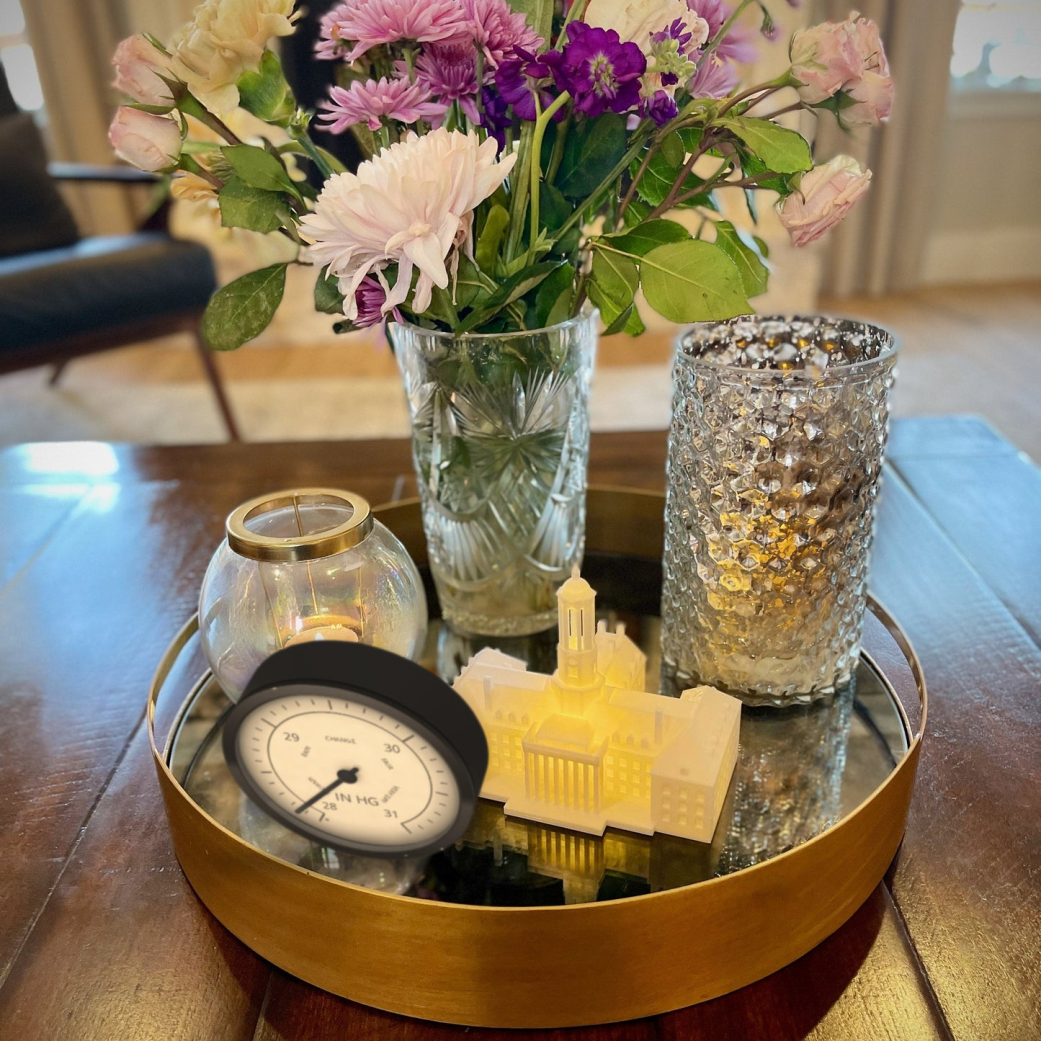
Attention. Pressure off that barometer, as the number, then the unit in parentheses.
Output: 28.15 (inHg)
